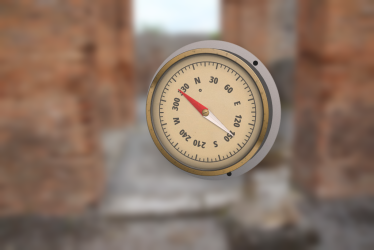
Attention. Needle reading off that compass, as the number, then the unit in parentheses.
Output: 325 (°)
